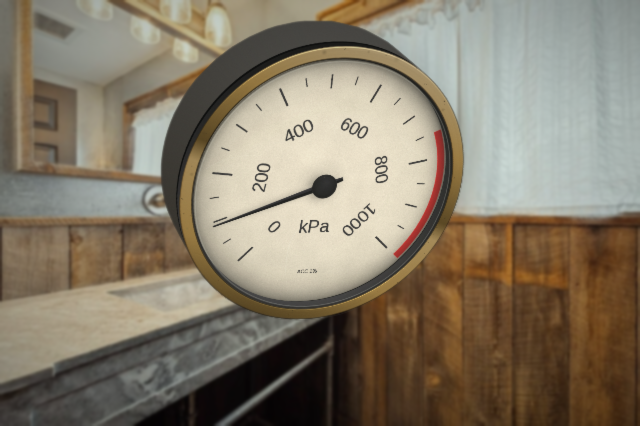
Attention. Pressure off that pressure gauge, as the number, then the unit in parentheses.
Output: 100 (kPa)
